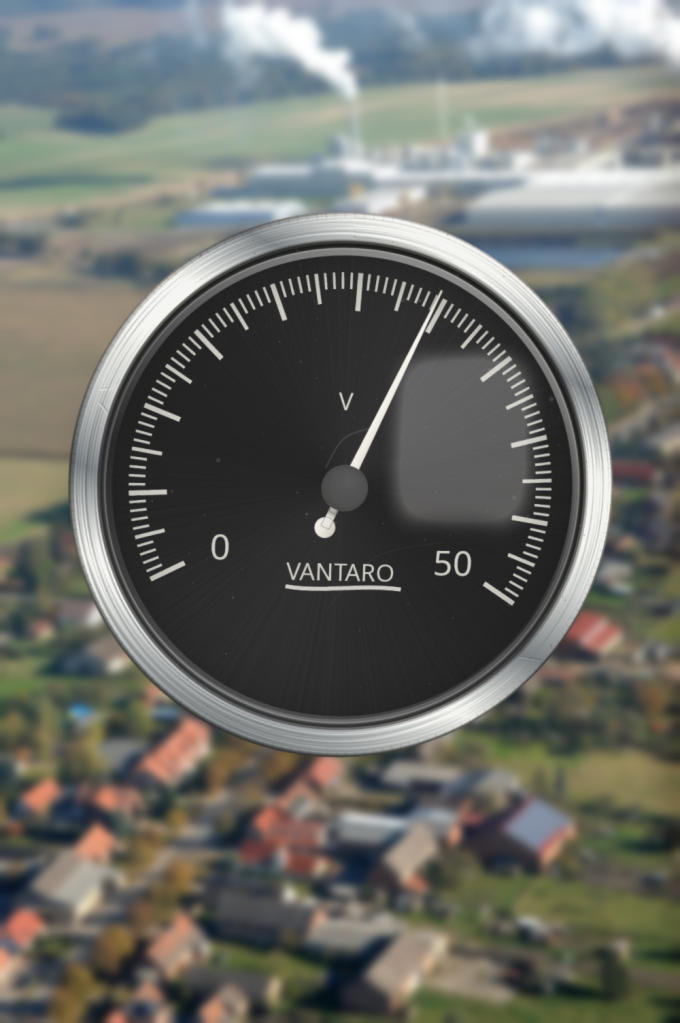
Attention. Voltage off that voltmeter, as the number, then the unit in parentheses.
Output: 29.5 (V)
